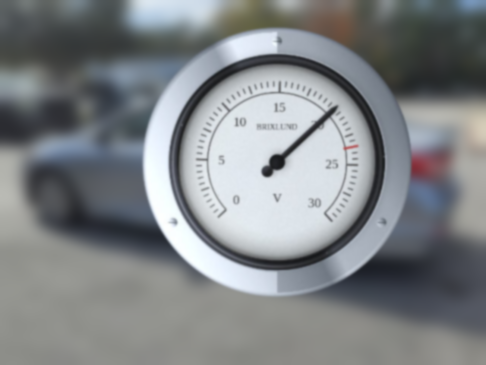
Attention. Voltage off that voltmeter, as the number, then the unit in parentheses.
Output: 20 (V)
